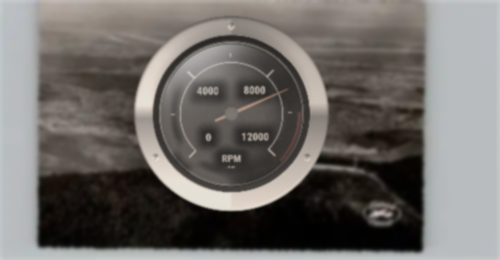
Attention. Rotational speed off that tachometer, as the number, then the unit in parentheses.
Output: 9000 (rpm)
